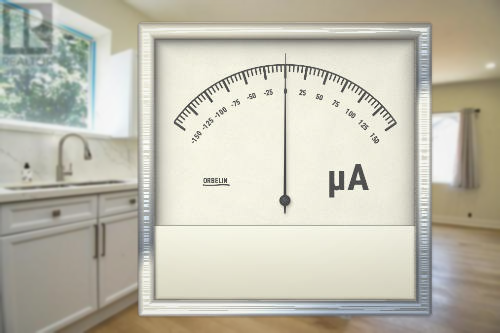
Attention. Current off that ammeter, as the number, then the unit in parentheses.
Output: 0 (µA)
